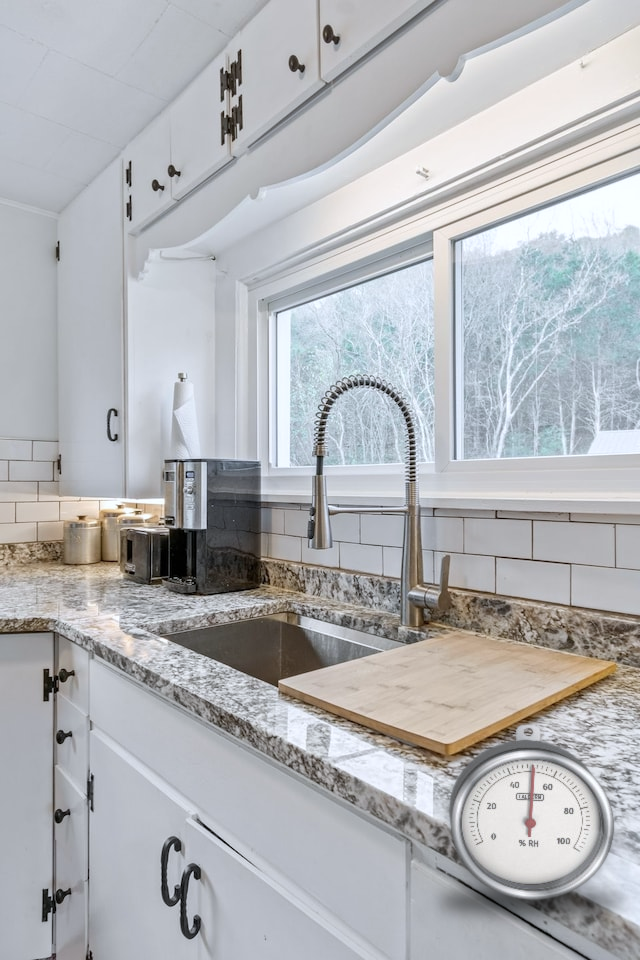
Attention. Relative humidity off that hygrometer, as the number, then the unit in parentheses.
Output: 50 (%)
